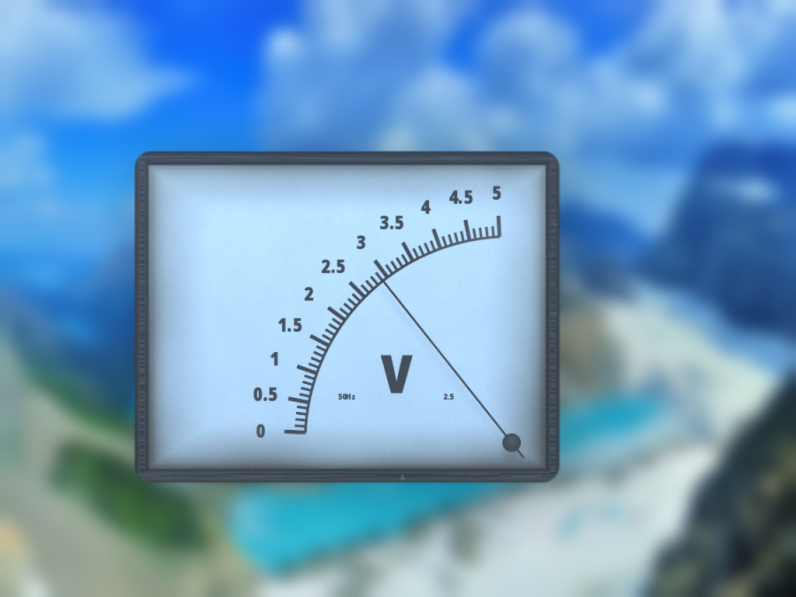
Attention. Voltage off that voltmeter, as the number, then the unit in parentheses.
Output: 2.9 (V)
